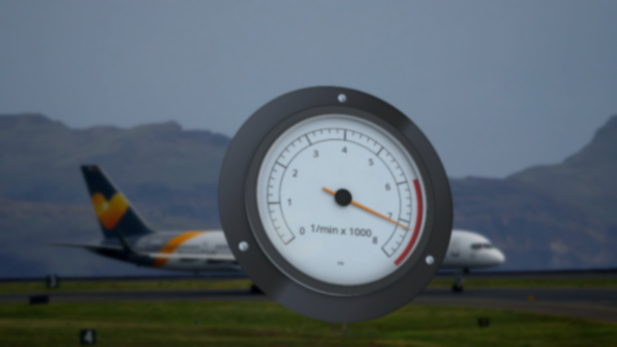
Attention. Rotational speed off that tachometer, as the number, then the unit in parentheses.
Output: 7200 (rpm)
